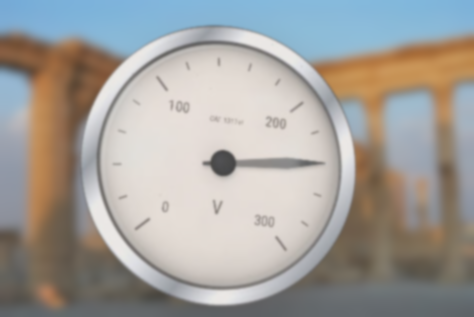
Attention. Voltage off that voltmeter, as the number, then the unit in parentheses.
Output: 240 (V)
